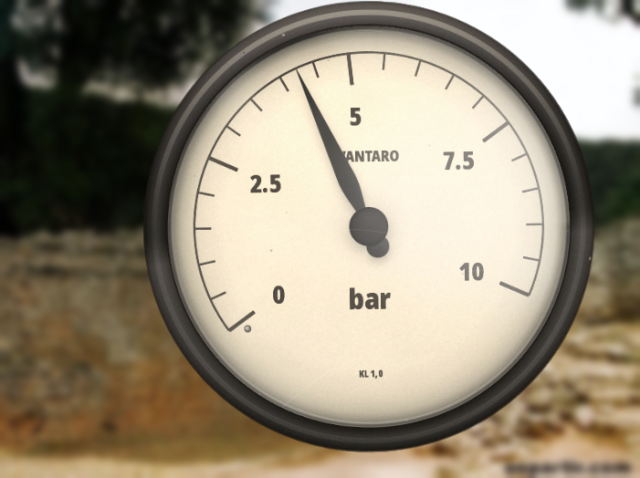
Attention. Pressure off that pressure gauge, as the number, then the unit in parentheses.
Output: 4.25 (bar)
